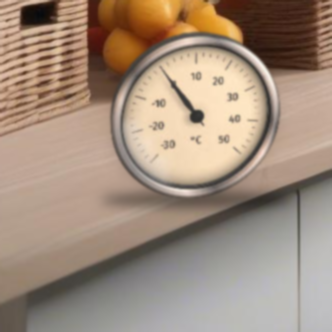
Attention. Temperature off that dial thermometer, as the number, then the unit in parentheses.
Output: 0 (°C)
